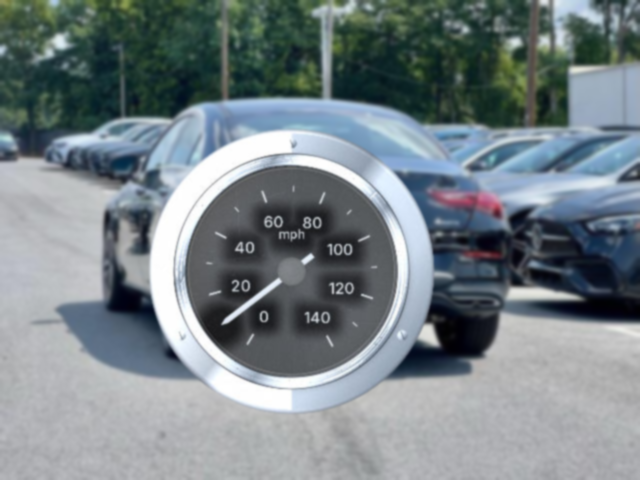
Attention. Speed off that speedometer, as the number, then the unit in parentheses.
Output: 10 (mph)
